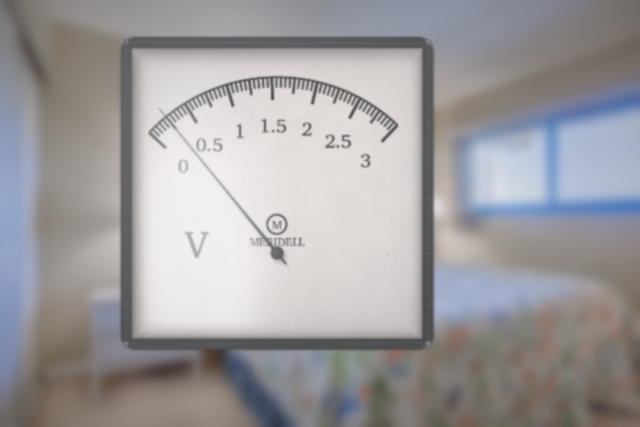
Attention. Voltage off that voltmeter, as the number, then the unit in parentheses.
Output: 0.25 (V)
